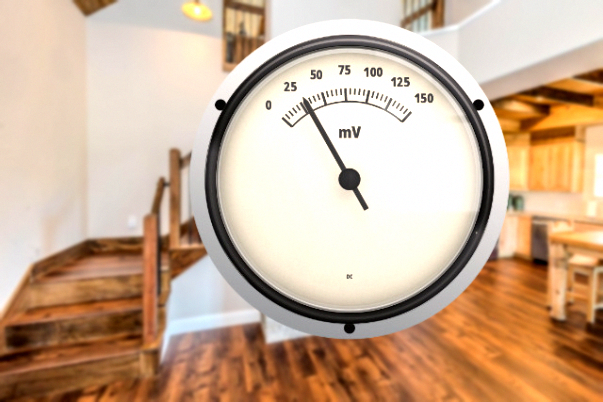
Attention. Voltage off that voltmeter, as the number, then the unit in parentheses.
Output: 30 (mV)
